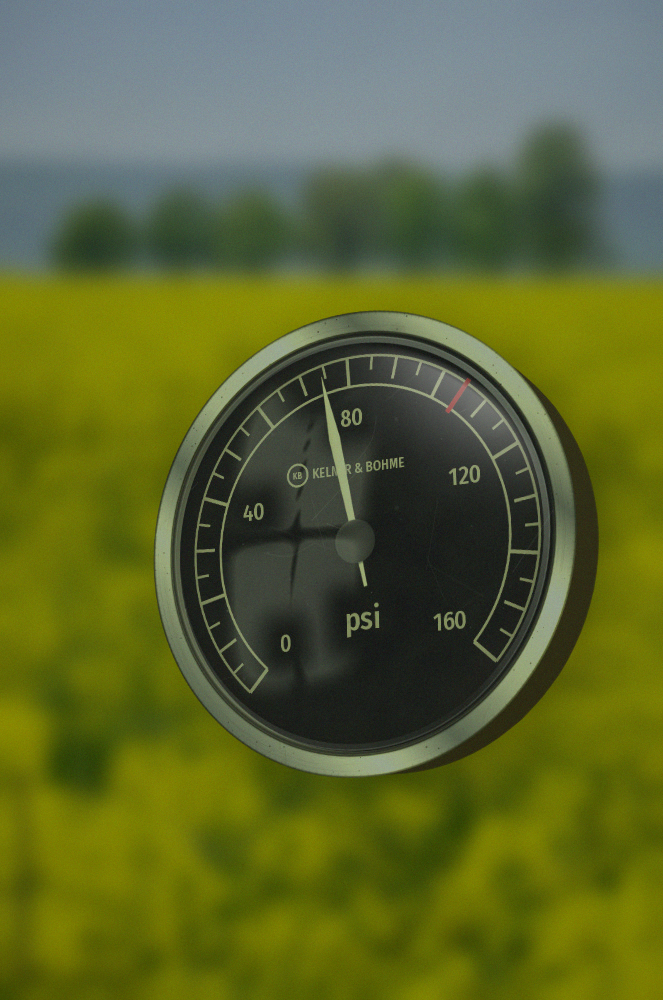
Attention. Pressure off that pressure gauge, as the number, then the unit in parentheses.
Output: 75 (psi)
